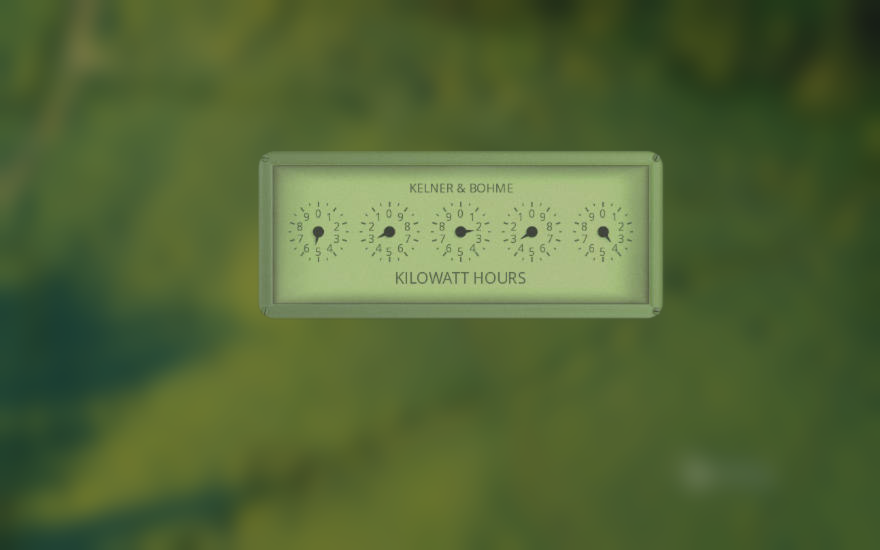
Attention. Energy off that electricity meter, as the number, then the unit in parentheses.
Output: 53234 (kWh)
